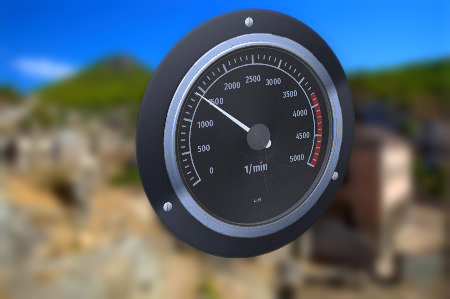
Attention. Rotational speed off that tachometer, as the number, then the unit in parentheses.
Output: 1400 (rpm)
